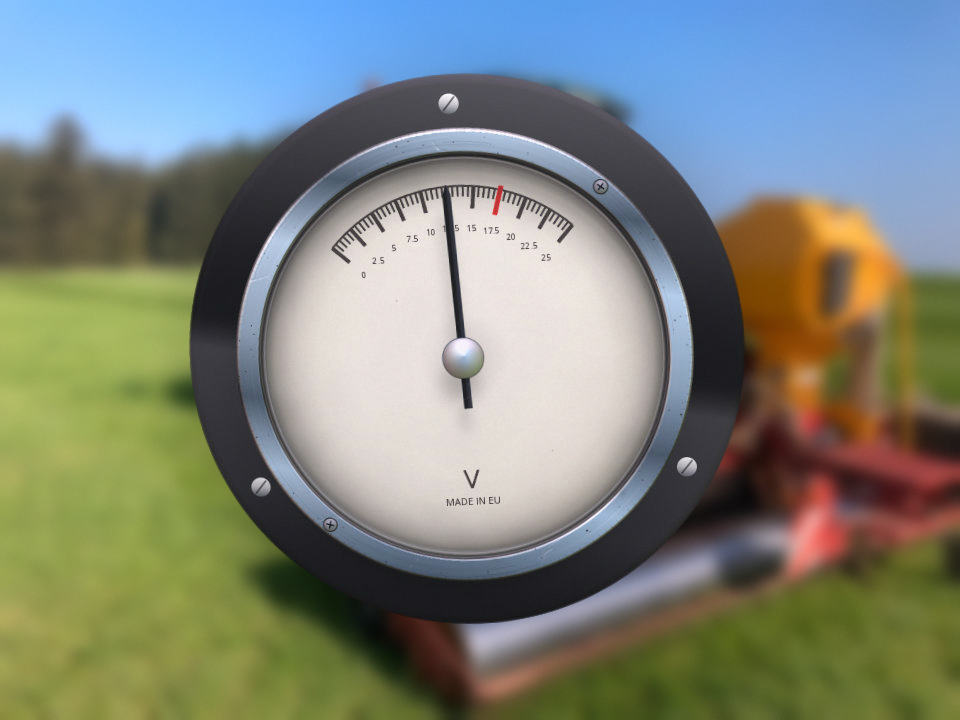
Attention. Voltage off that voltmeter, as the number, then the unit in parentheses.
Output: 12.5 (V)
